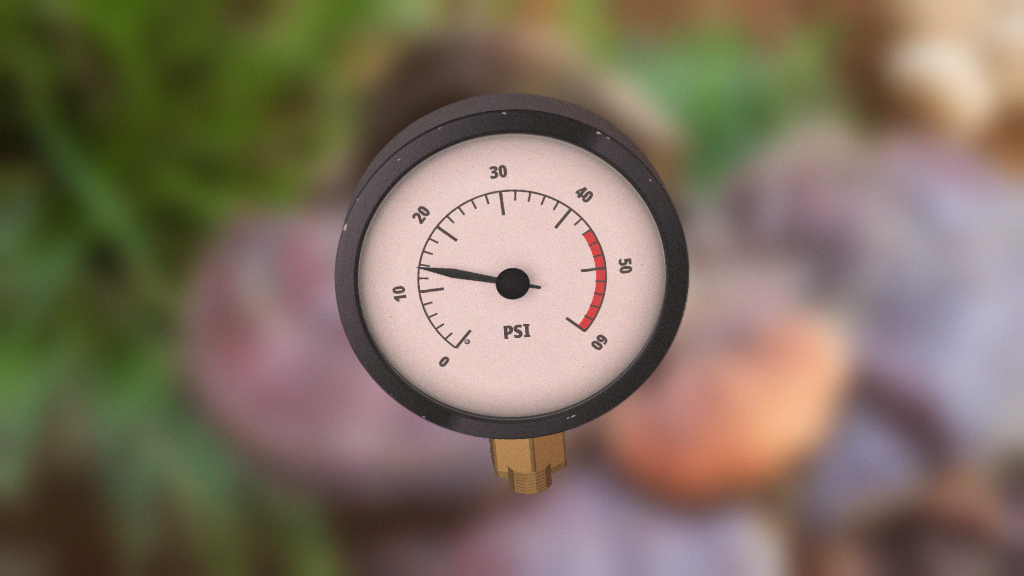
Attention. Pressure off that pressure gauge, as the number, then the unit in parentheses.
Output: 14 (psi)
